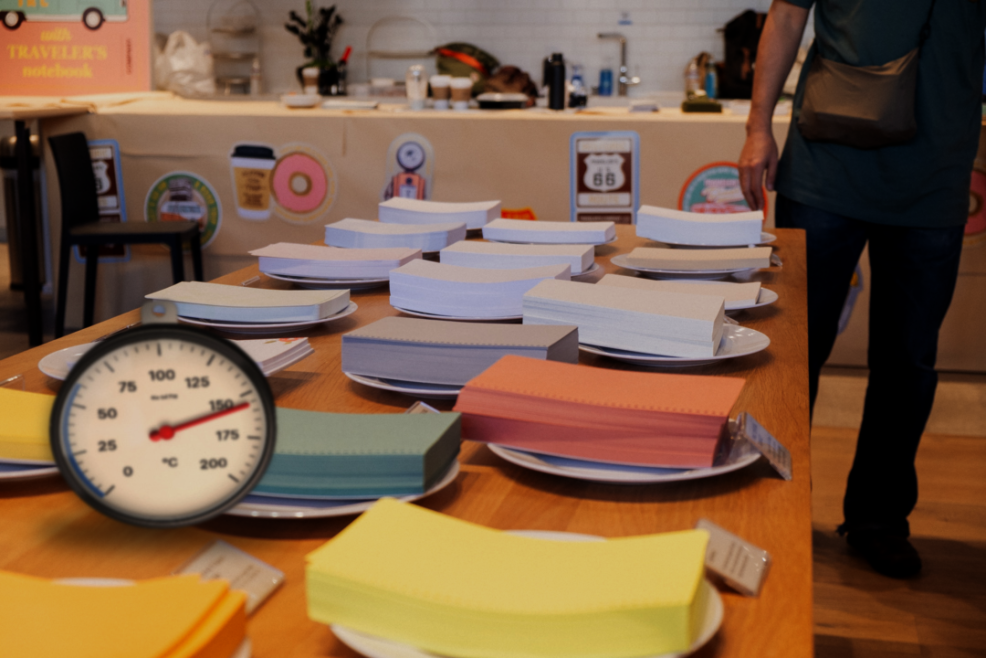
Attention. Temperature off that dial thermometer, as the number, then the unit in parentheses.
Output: 155 (°C)
